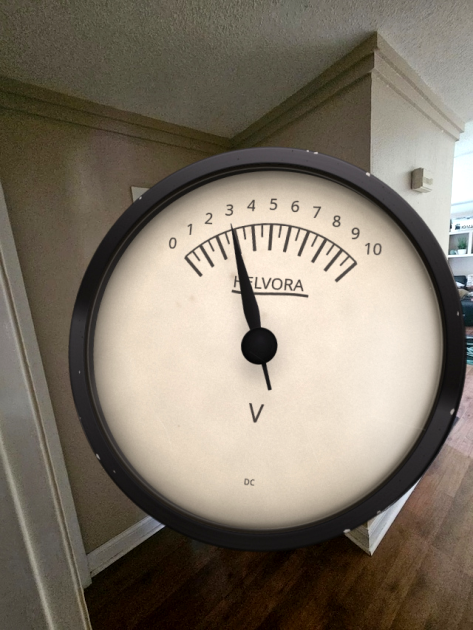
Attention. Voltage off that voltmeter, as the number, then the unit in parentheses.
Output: 3 (V)
